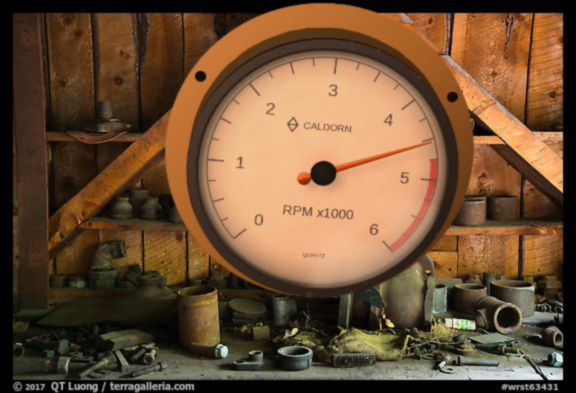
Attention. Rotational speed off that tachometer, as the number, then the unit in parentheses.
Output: 4500 (rpm)
